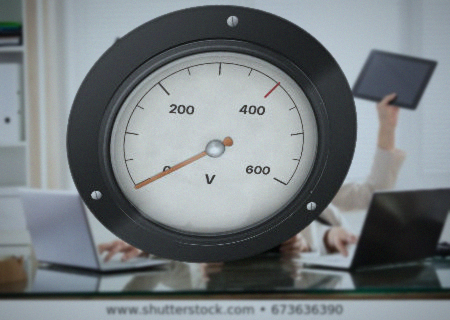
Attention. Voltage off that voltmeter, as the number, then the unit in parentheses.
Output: 0 (V)
